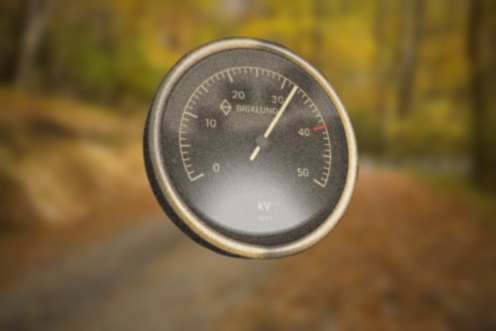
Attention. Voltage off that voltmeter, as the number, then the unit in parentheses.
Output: 32 (kV)
